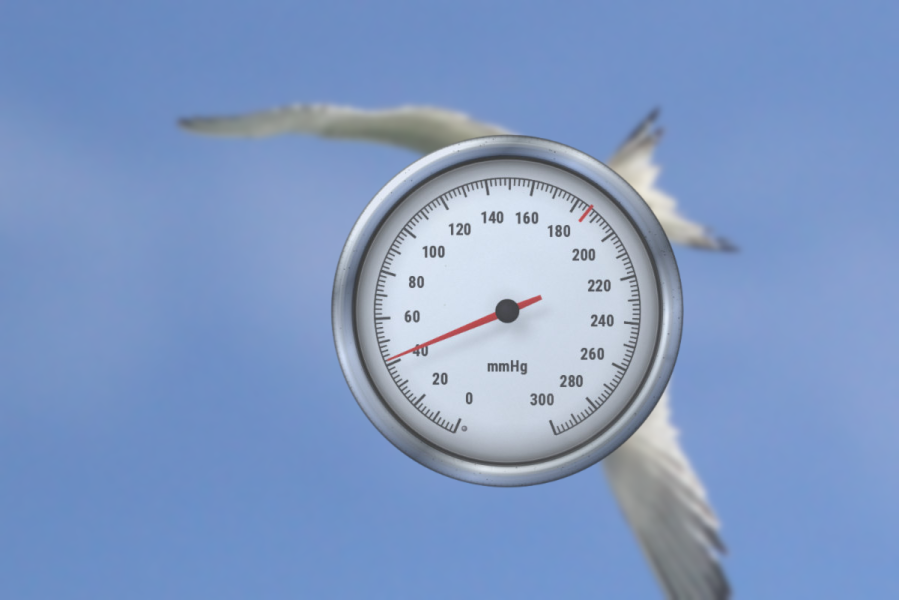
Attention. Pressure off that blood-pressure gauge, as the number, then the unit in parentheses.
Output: 42 (mmHg)
